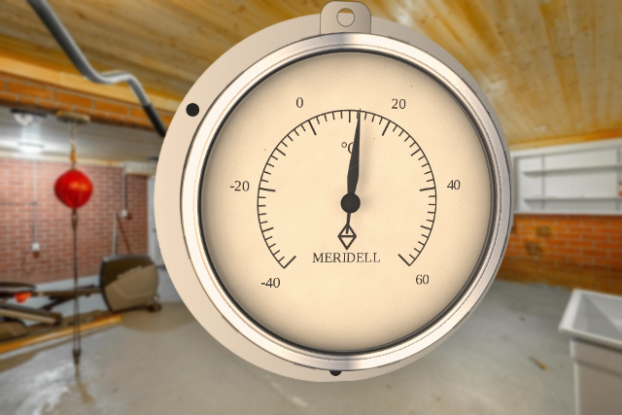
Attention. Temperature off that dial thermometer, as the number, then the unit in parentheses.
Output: 12 (°C)
